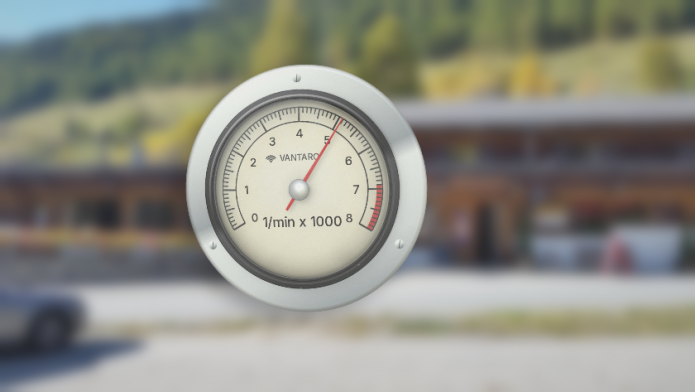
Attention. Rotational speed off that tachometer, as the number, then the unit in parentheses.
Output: 5100 (rpm)
